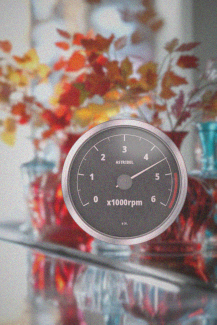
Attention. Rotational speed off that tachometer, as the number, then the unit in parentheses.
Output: 4500 (rpm)
